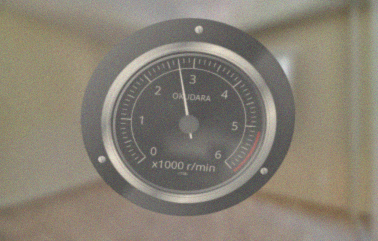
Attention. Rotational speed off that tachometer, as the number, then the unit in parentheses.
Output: 2700 (rpm)
